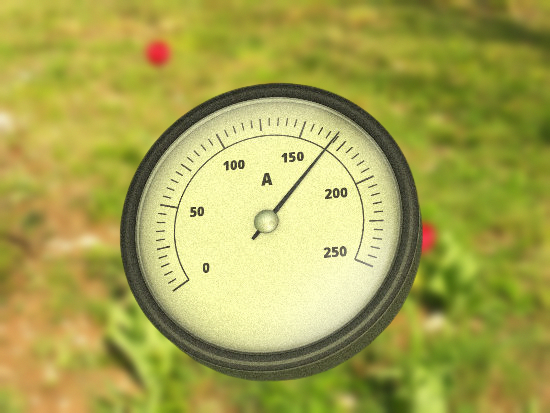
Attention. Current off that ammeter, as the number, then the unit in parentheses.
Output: 170 (A)
